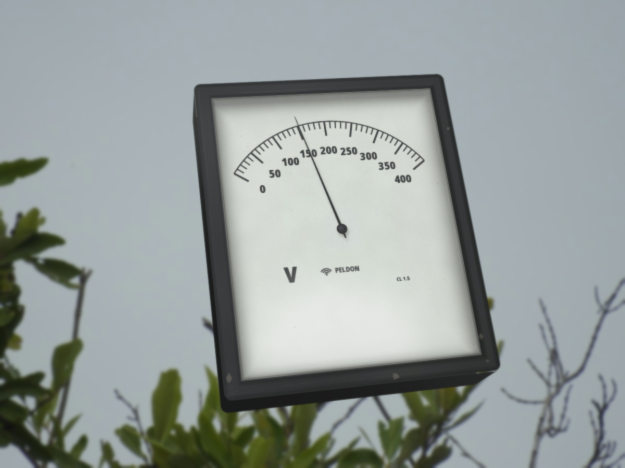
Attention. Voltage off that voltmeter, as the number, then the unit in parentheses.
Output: 150 (V)
